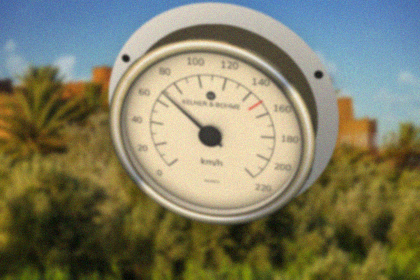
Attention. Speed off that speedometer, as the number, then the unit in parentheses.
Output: 70 (km/h)
